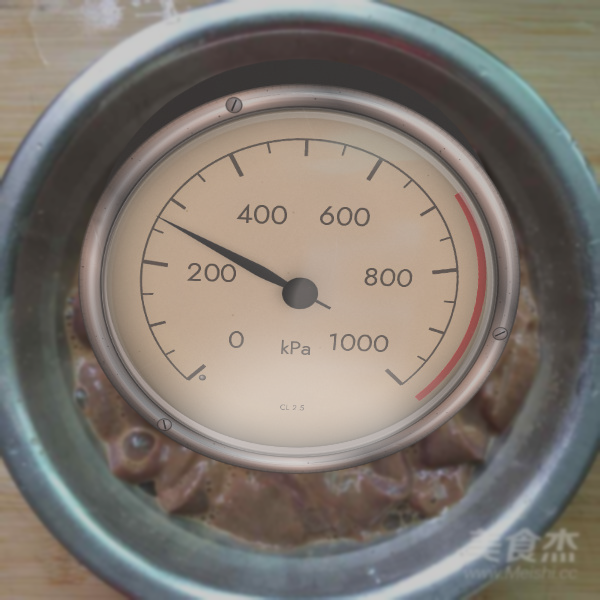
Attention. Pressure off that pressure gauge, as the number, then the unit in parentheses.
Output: 275 (kPa)
